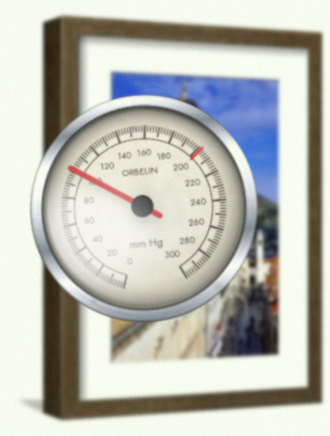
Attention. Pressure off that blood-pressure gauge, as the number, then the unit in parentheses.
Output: 100 (mmHg)
